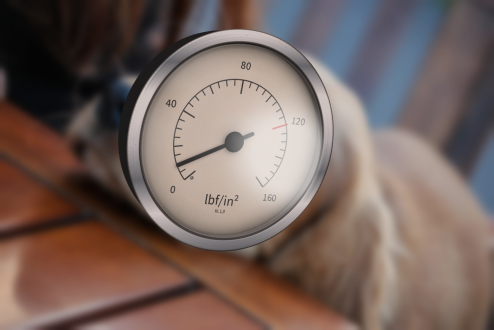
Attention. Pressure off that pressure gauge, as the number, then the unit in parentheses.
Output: 10 (psi)
